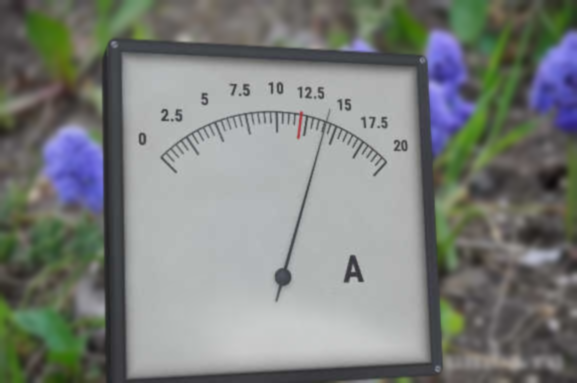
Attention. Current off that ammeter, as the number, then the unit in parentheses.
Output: 14 (A)
